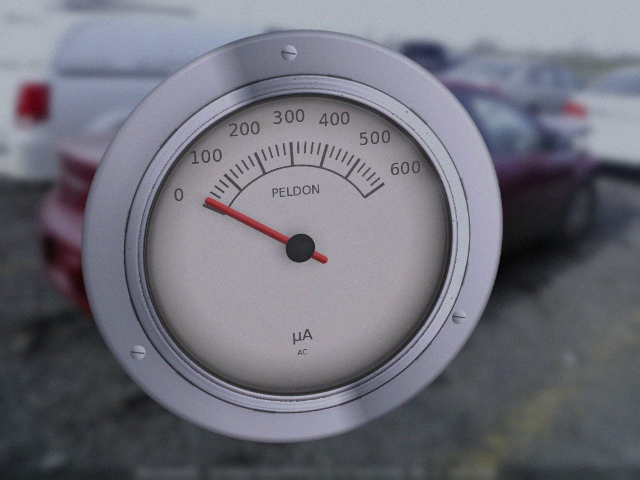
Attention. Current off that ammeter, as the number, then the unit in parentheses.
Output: 20 (µA)
